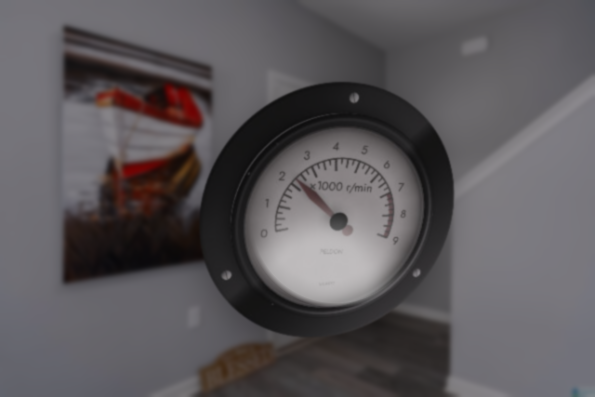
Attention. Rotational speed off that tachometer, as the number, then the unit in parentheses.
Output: 2250 (rpm)
